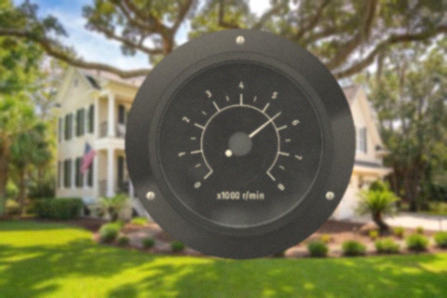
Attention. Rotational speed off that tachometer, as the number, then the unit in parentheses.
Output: 5500 (rpm)
